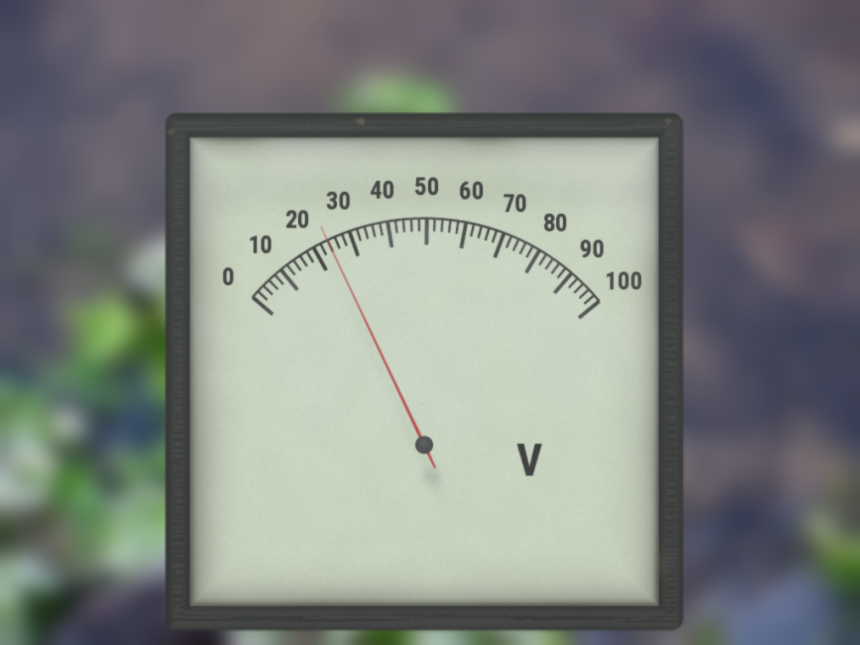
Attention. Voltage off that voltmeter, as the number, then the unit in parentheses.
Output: 24 (V)
